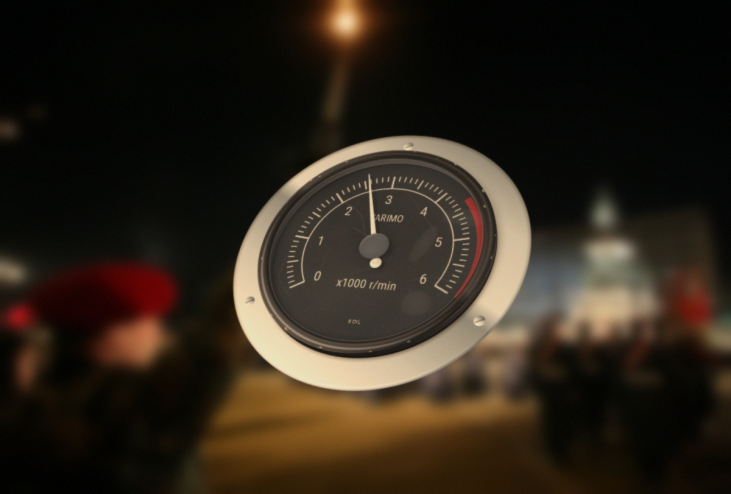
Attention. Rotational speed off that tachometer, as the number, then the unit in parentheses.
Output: 2600 (rpm)
